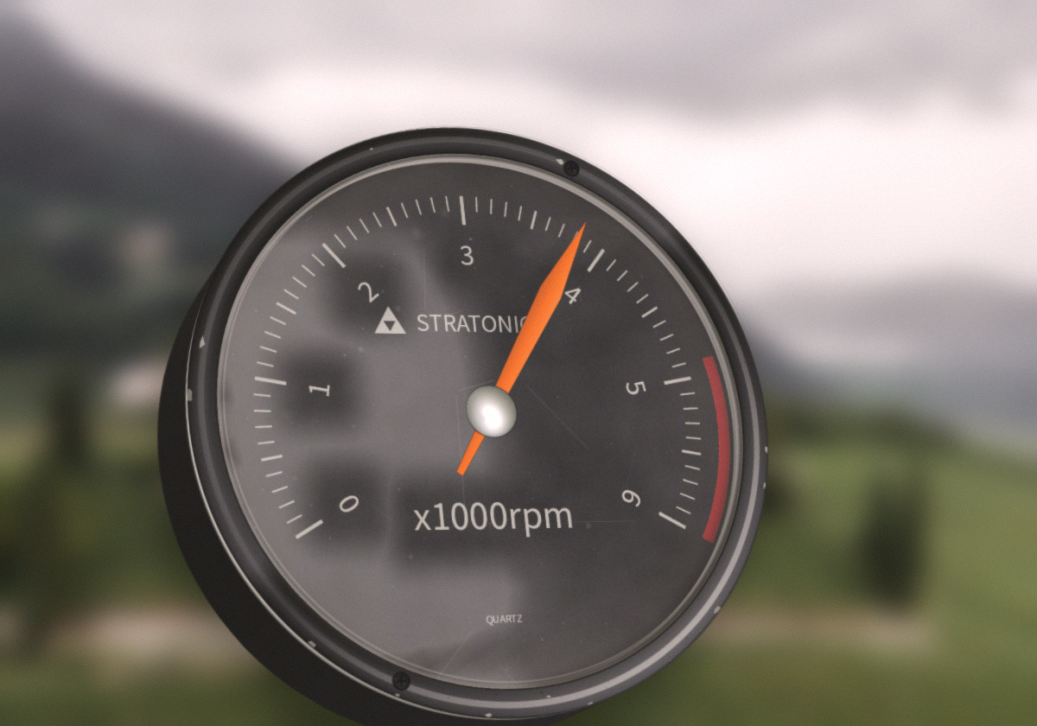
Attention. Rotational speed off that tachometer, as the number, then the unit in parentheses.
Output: 3800 (rpm)
